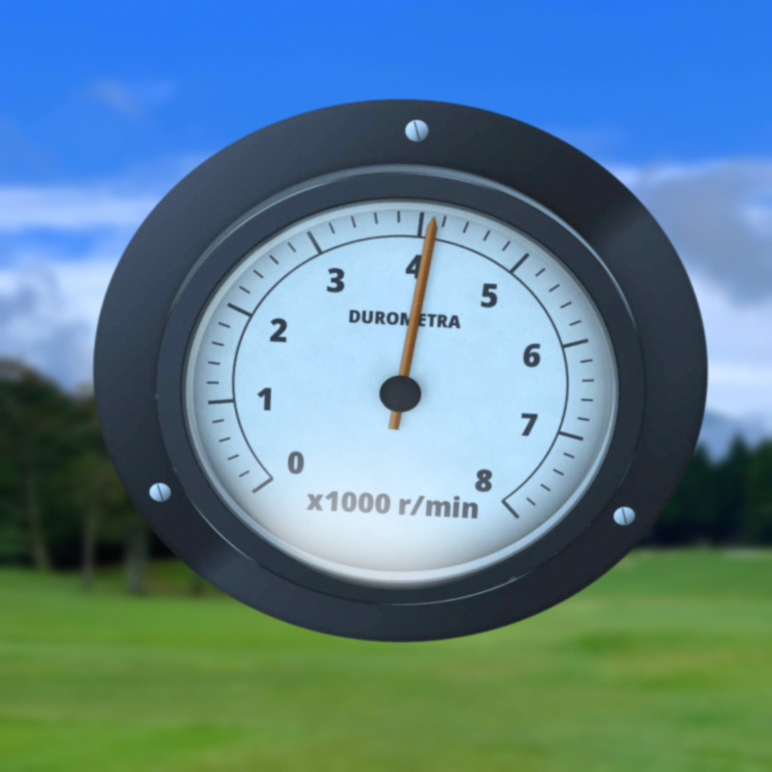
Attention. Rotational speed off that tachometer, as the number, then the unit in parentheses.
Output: 4100 (rpm)
